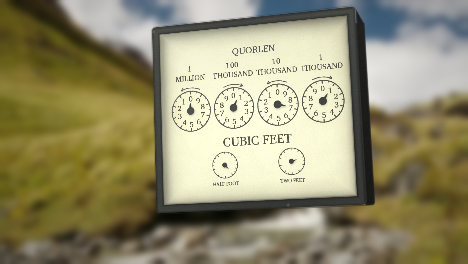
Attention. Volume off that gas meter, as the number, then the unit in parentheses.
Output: 7100 (ft³)
